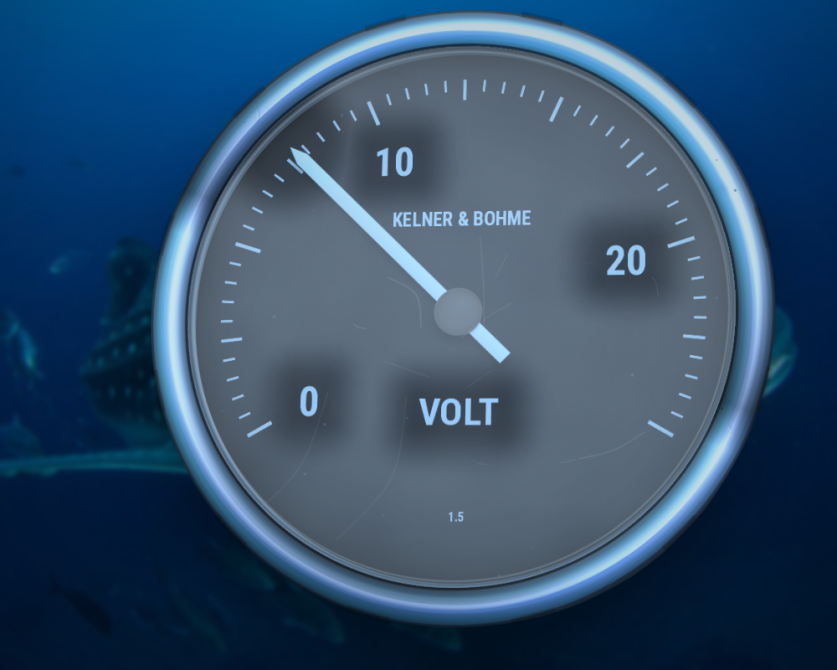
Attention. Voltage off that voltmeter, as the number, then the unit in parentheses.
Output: 7.75 (V)
